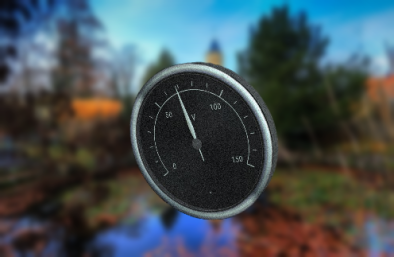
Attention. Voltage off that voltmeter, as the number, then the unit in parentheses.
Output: 70 (V)
